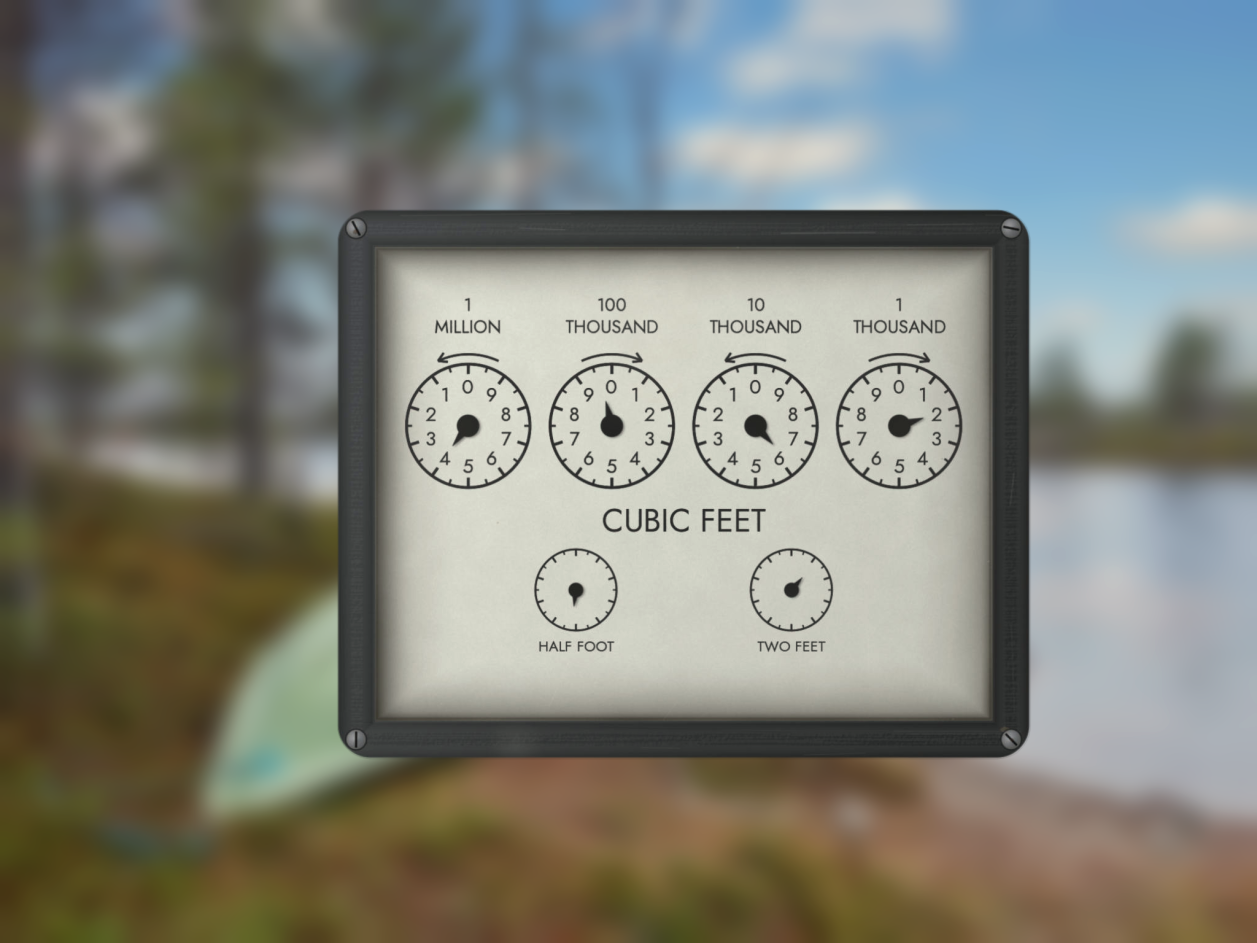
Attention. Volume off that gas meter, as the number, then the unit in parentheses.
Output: 396200 (ft³)
